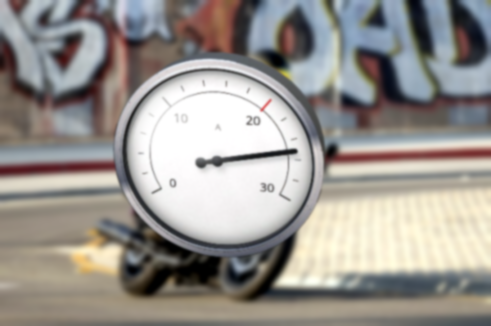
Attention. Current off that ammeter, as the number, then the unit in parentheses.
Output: 25 (A)
